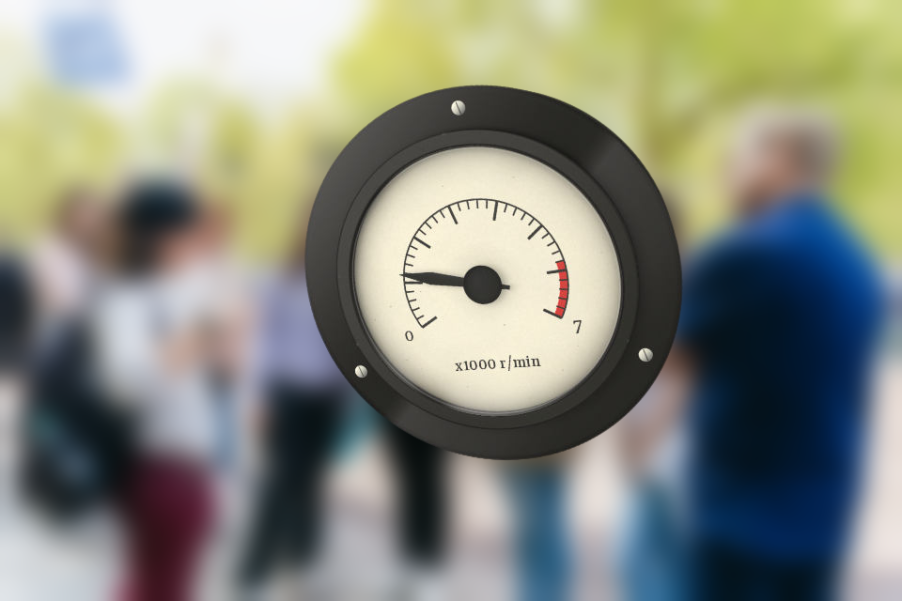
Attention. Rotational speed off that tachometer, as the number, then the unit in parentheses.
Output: 1200 (rpm)
